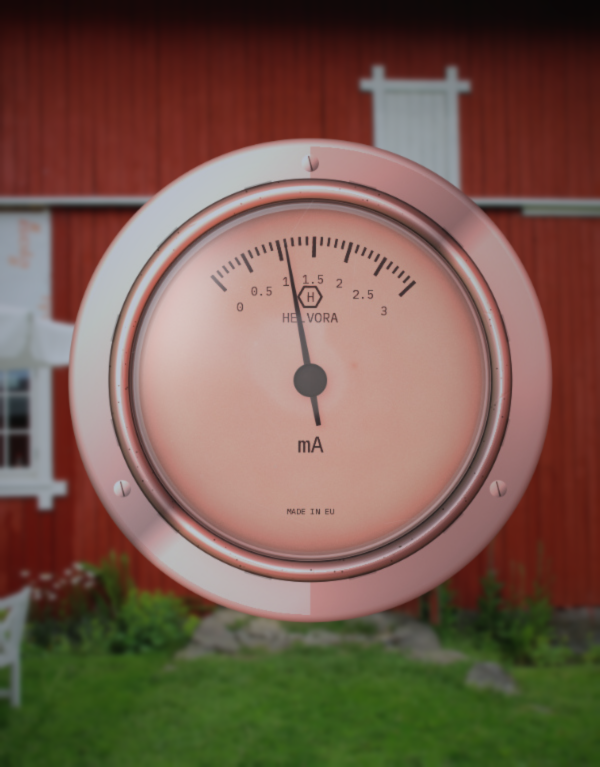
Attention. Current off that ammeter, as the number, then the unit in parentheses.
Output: 1.1 (mA)
